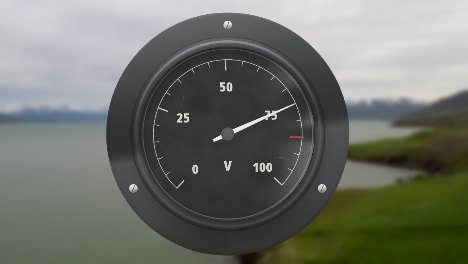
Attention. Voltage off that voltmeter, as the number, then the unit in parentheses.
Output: 75 (V)
